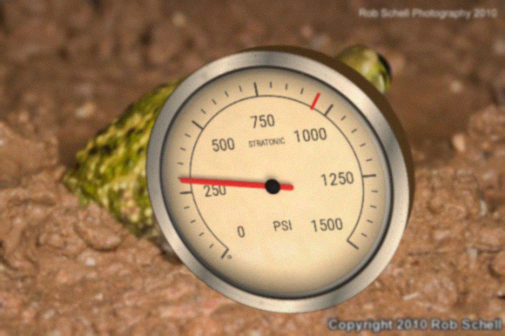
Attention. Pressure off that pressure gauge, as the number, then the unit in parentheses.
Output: 300 (psi)
